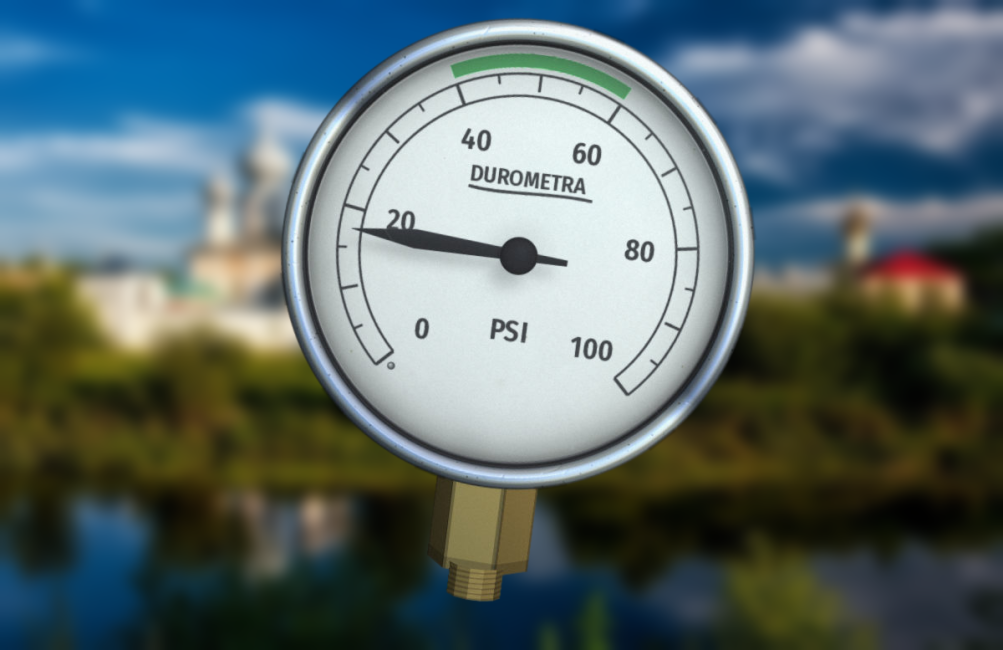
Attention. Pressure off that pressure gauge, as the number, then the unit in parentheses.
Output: 17.5 (psi)
